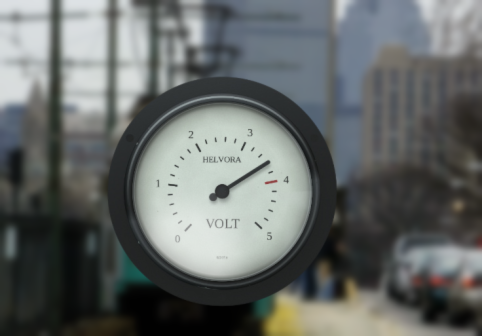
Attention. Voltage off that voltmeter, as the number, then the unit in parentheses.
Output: 3.6 (V)
